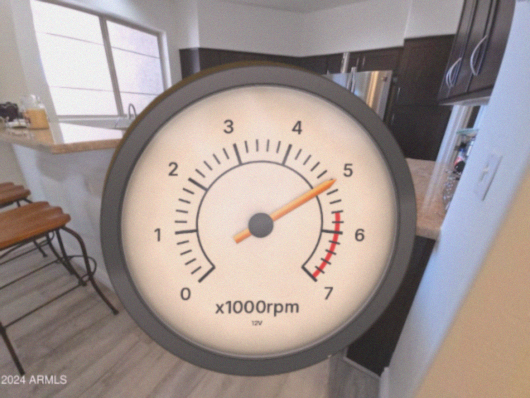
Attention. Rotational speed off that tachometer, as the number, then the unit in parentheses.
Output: 5000 (rpm)
